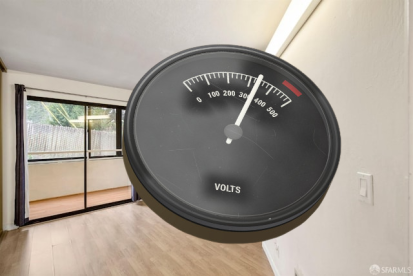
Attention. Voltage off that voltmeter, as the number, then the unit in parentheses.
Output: 340 (V)
